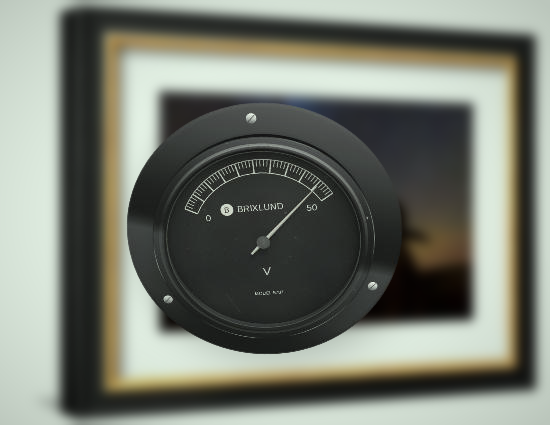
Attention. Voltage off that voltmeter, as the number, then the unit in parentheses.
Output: 45 (V)
